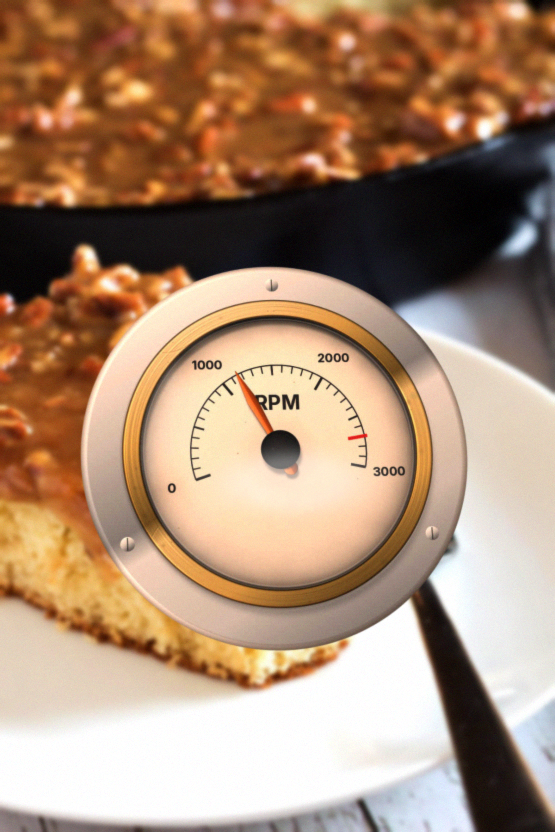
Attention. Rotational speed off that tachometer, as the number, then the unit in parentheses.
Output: 1150 (rpm)
